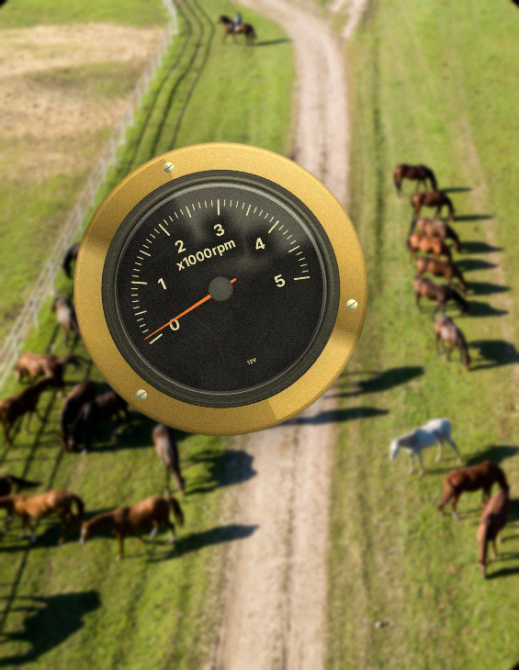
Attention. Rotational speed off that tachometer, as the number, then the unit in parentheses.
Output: 100 (rpm)
